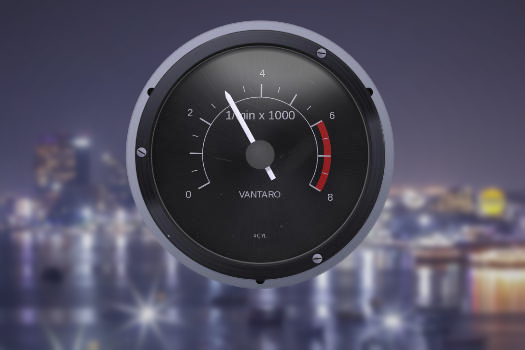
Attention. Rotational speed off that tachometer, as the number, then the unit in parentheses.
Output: 3000 (rpm)
